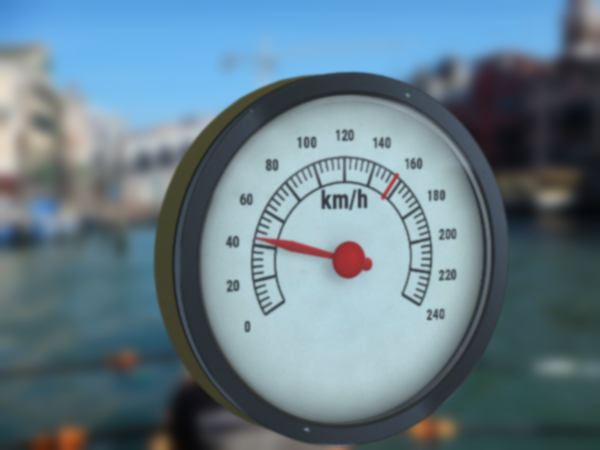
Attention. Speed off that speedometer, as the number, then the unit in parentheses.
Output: 44 (km/h)
